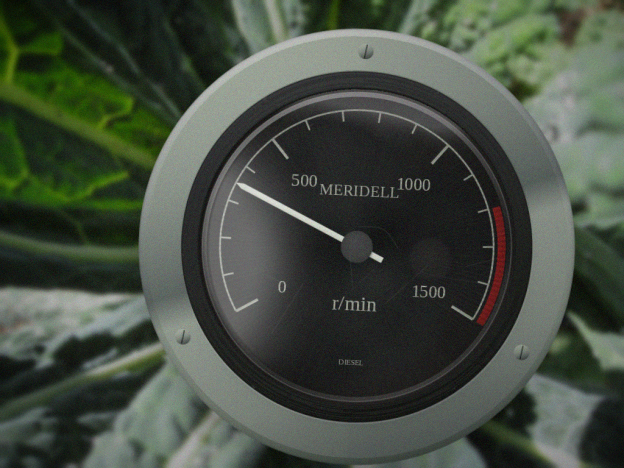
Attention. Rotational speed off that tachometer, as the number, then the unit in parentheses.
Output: 350 (rpm)
